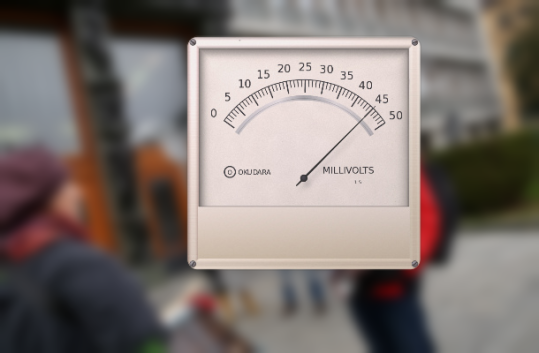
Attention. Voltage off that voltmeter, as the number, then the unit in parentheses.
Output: 45 (mV)
